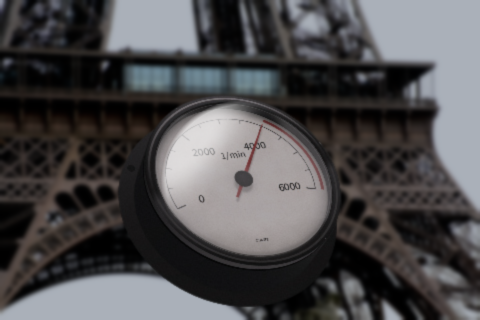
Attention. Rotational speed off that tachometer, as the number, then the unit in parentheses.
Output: 4000 (rpm)
